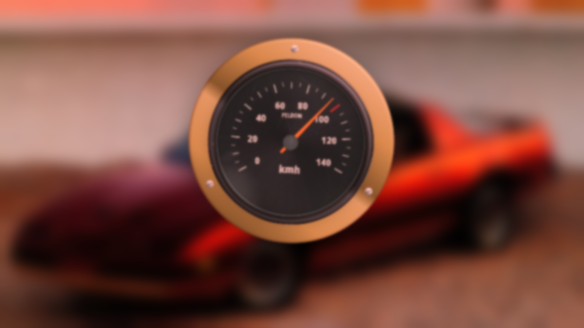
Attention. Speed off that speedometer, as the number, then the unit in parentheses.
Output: 95 (km/h)
